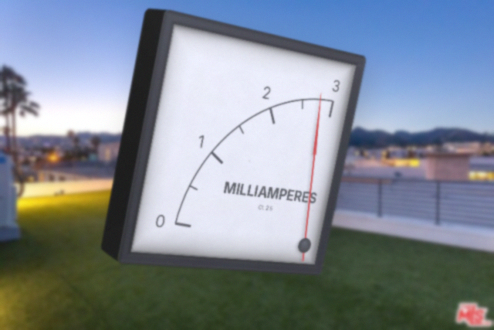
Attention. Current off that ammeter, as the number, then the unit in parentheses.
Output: 2.75 (mA)
